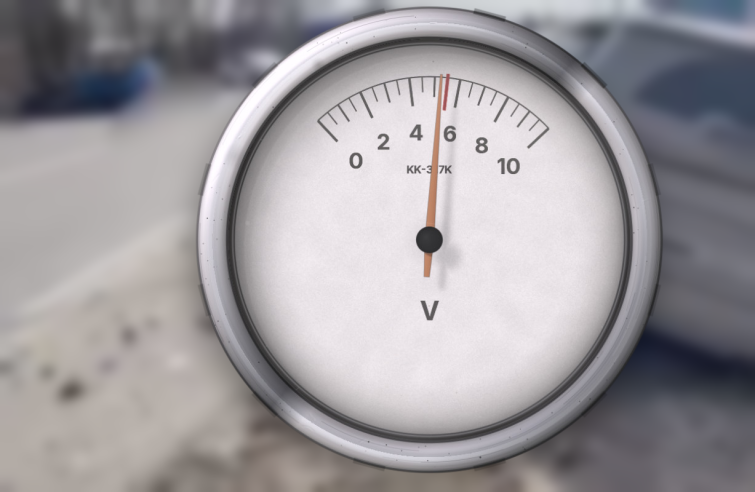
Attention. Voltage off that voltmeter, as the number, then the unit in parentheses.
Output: 5.25 (V)
